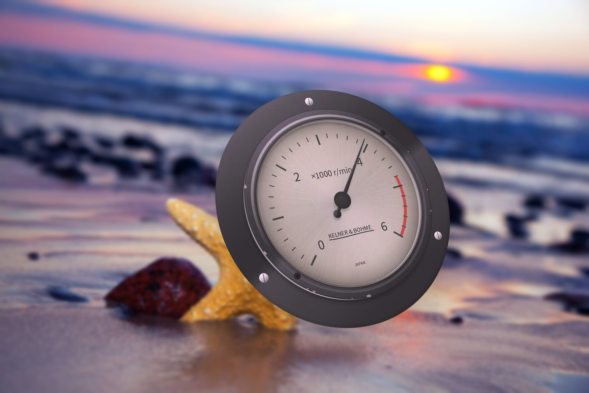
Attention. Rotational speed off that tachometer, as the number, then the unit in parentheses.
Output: 3900 (rpm)
